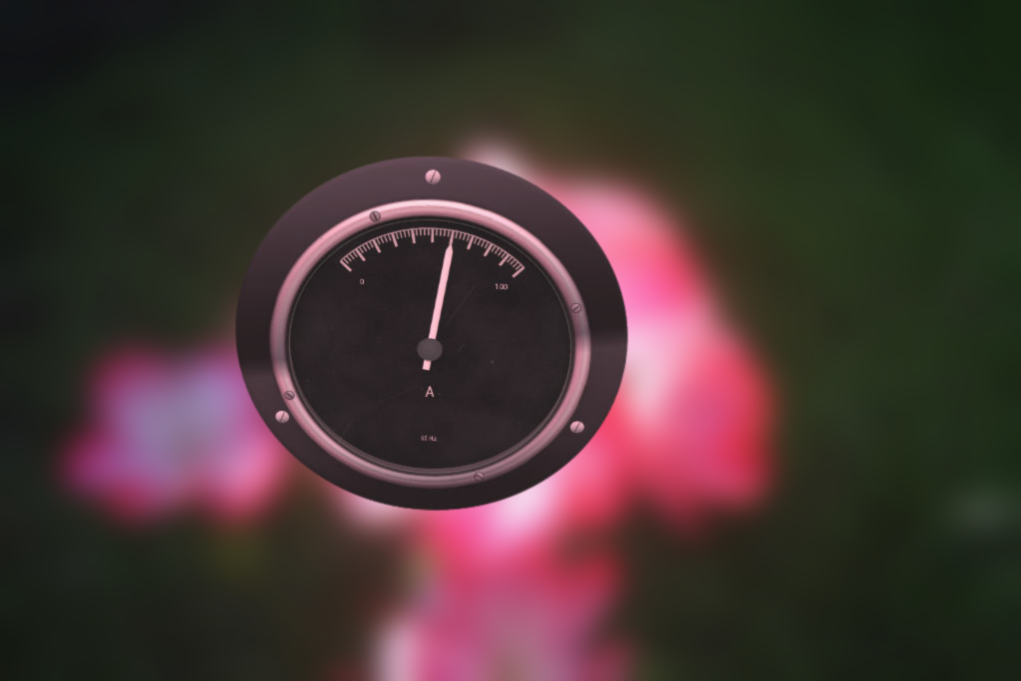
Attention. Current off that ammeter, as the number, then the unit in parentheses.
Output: 60 (A)
